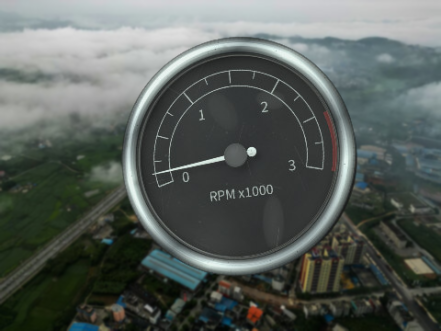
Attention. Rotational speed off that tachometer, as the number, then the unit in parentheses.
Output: 125 (rpm)
